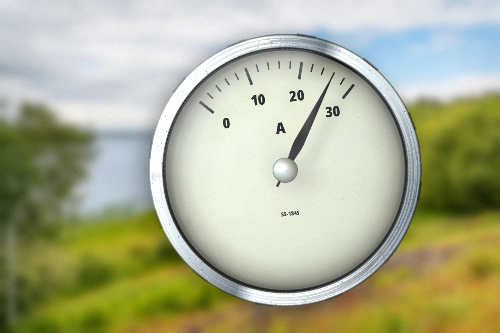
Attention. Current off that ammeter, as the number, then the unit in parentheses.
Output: 26 (A)
